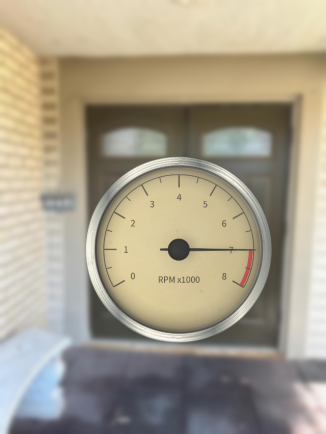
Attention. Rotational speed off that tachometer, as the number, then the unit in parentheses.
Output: 7000 (rpm)
